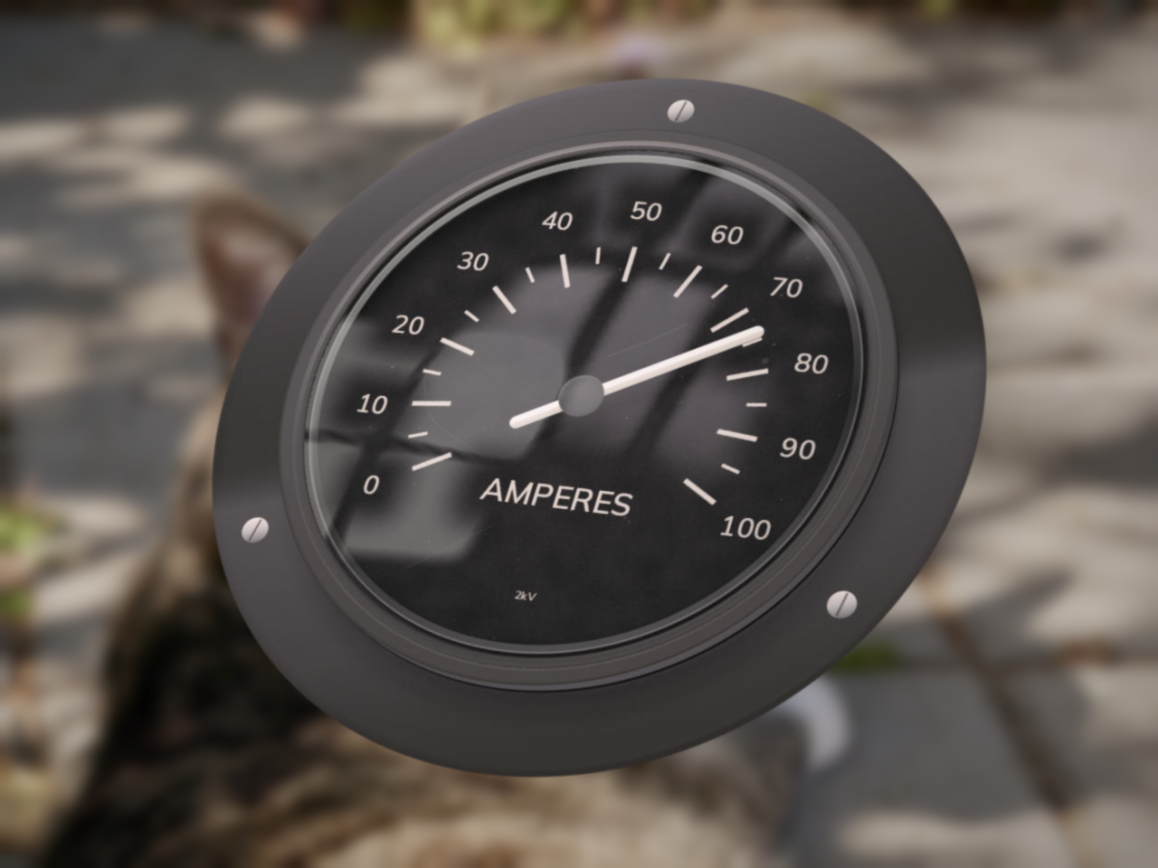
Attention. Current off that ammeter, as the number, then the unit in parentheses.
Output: 75 (A)
